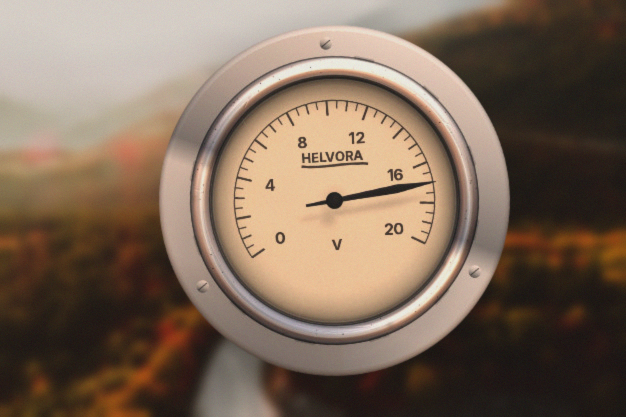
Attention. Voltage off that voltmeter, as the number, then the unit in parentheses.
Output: 17 (V)
